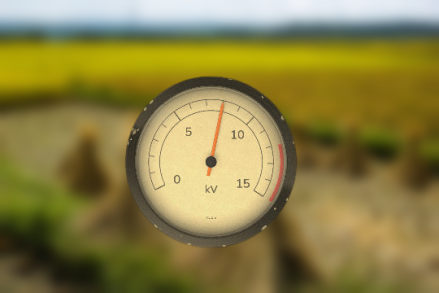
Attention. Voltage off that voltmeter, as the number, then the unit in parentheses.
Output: 8 (kV)
